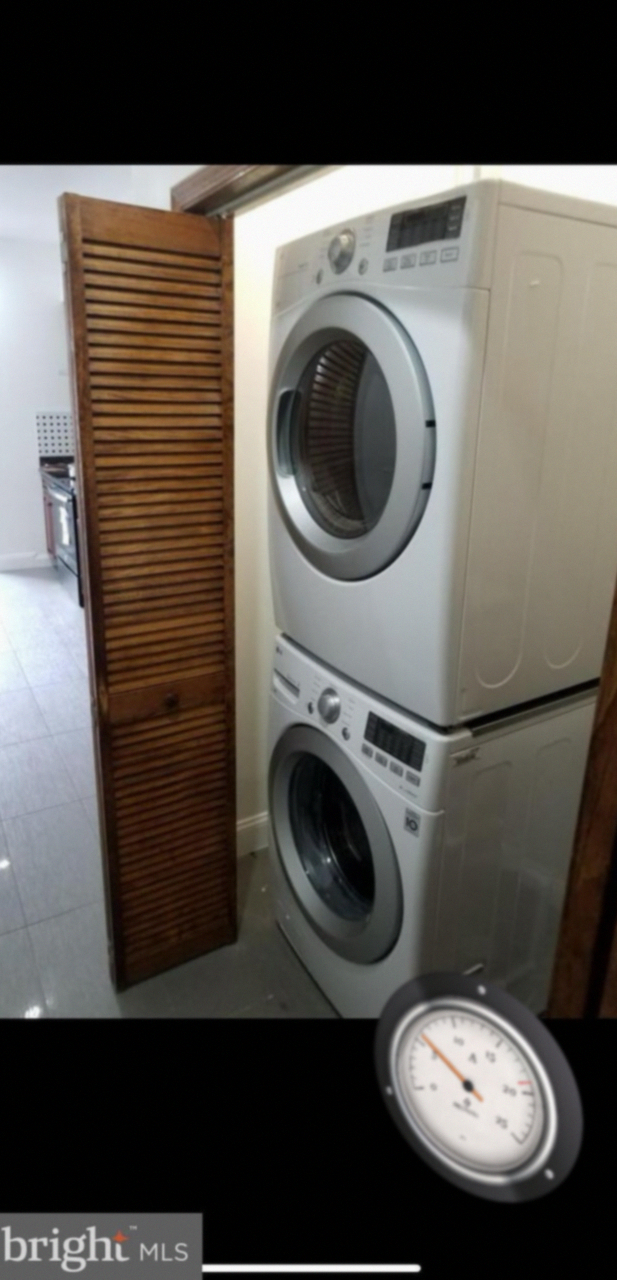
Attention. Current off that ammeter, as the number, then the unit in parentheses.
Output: 6 (A)
